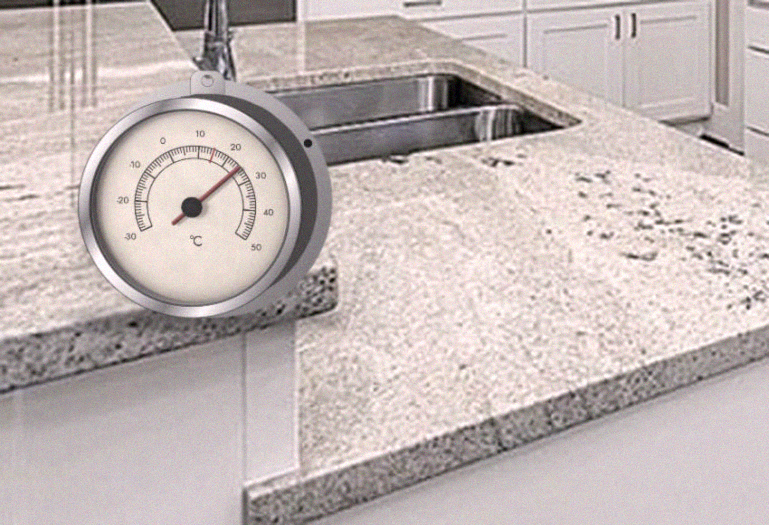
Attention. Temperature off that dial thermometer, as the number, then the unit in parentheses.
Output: 25 (°C)
